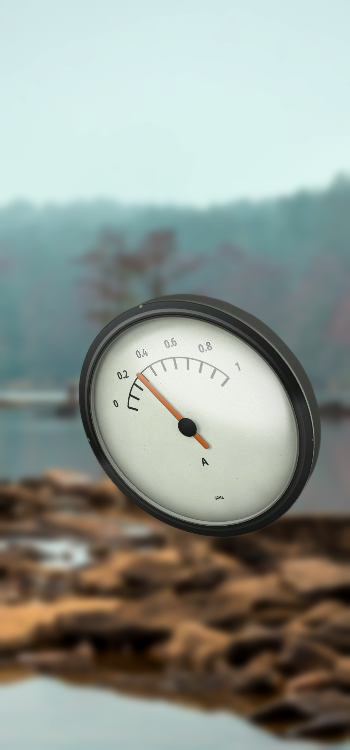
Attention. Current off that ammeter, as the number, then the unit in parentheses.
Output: 0.3 (A)
